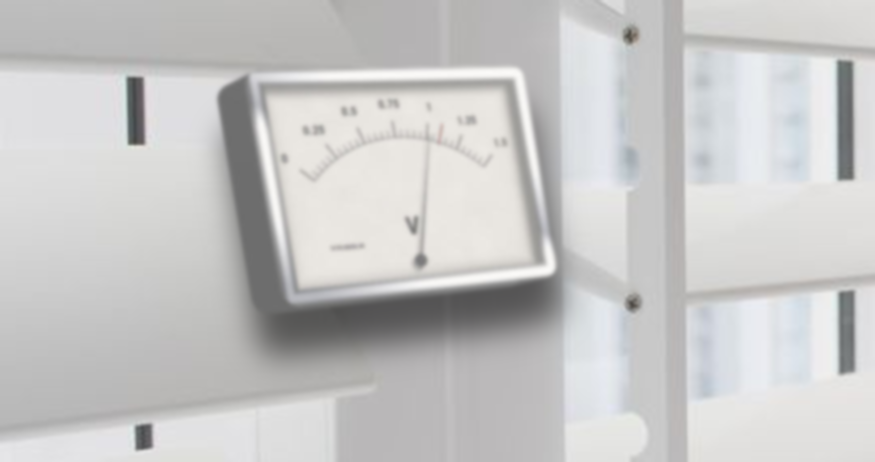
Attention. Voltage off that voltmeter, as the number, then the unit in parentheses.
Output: 1 (V)
